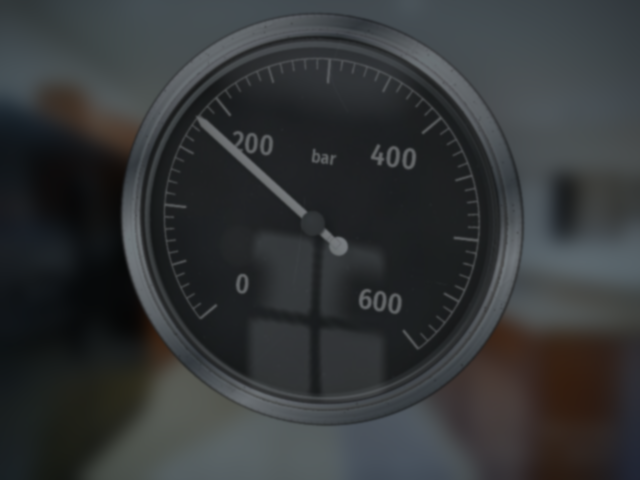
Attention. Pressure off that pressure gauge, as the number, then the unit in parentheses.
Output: 180 (bar)
